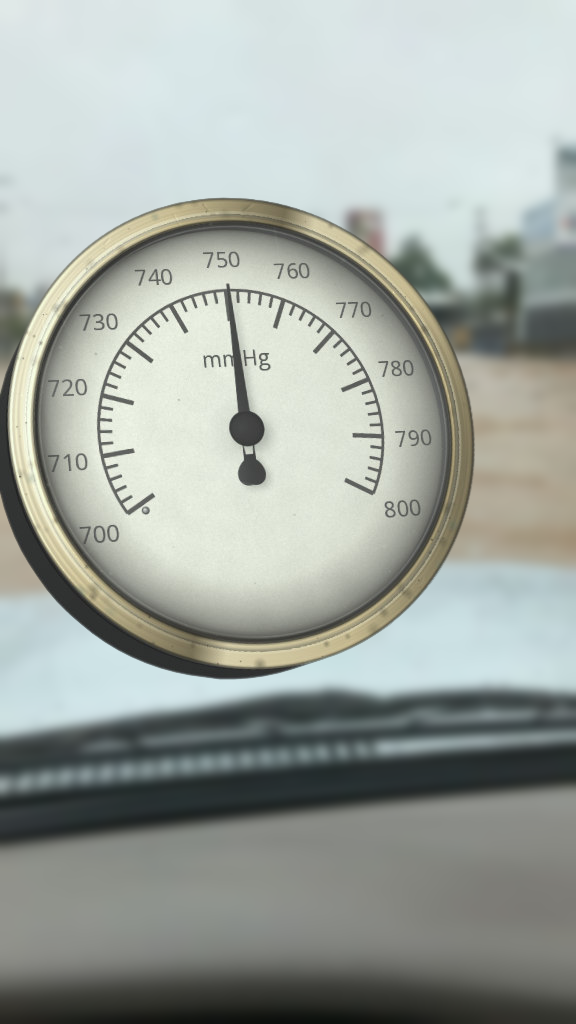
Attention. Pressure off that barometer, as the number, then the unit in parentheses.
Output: 750 (mmHg)
